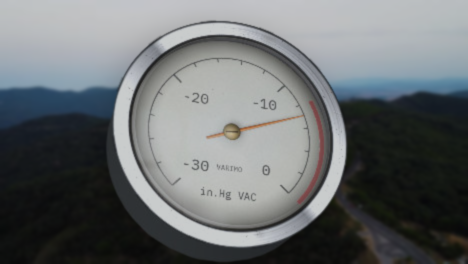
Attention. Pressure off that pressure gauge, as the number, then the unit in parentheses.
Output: -7 (inHg)
